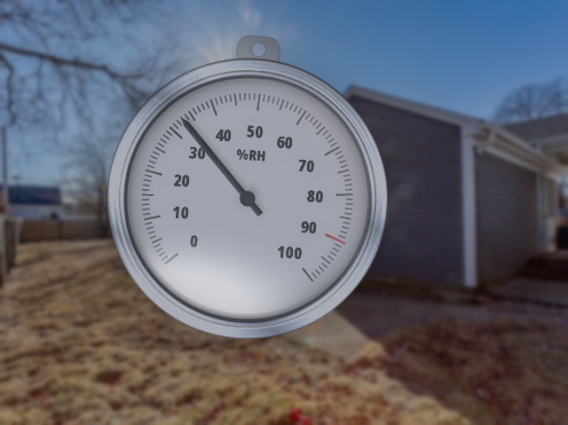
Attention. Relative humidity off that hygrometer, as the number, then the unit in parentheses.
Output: 33 (%)
